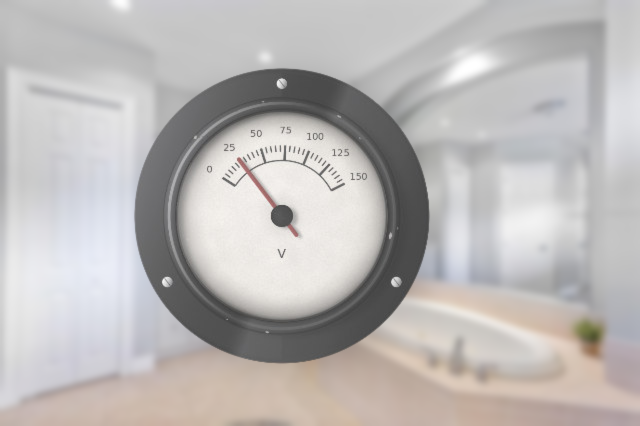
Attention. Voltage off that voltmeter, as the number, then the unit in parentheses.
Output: 25 (V)
